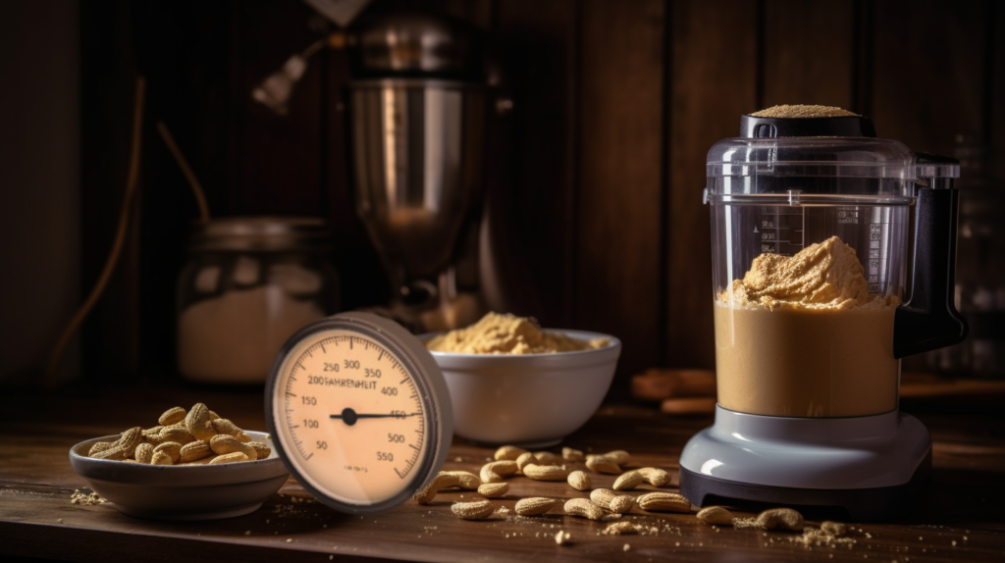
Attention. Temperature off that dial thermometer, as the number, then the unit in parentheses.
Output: 450 (°F)
